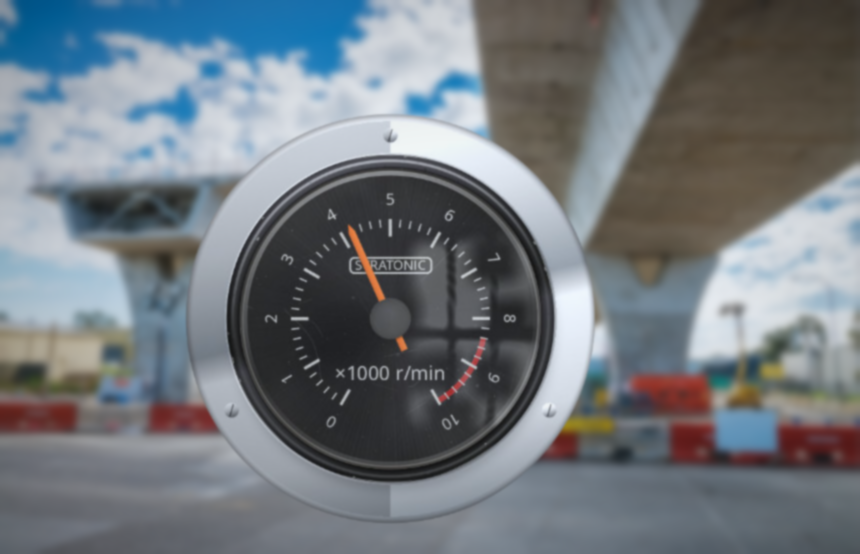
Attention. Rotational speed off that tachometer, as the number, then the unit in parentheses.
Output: 4200 (rpm)
